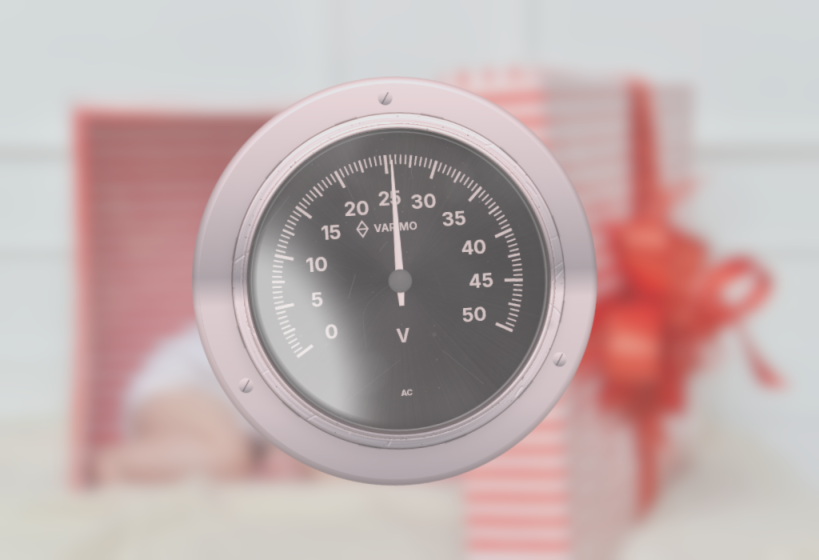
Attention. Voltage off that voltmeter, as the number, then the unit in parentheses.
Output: 25.5 (V)
